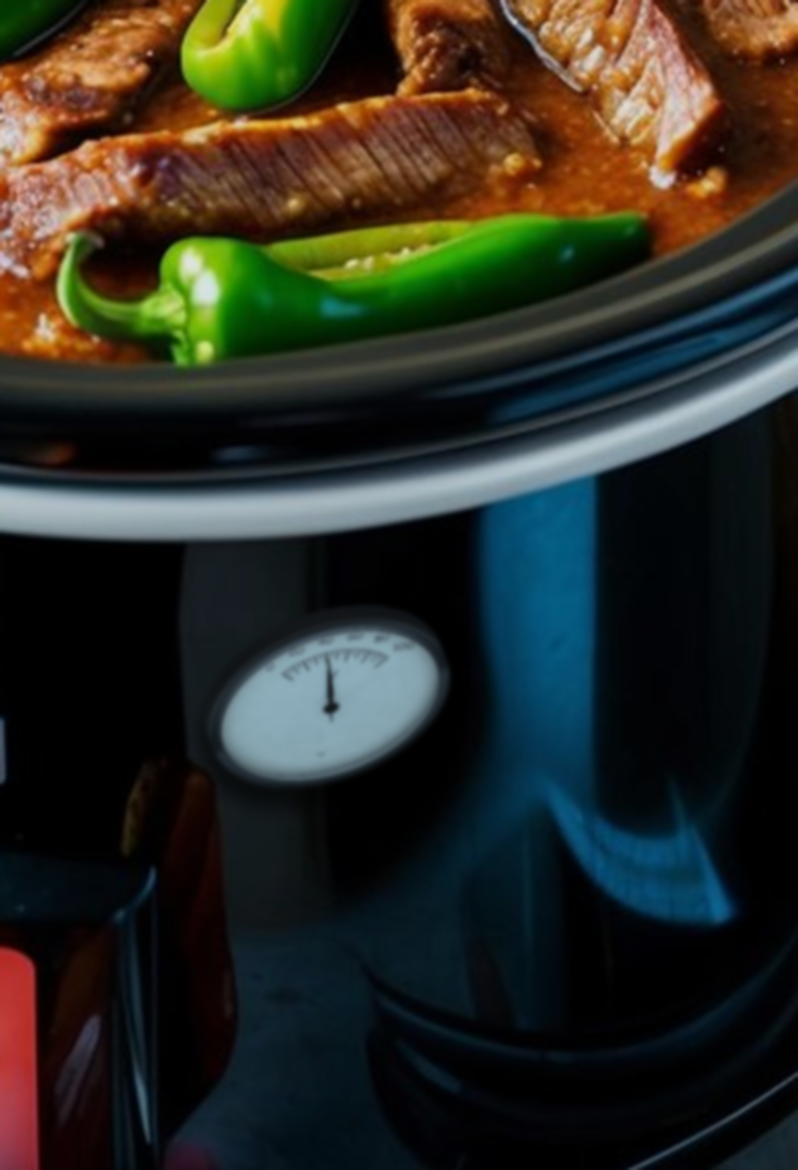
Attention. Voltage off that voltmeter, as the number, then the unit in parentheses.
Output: 40 (V)
